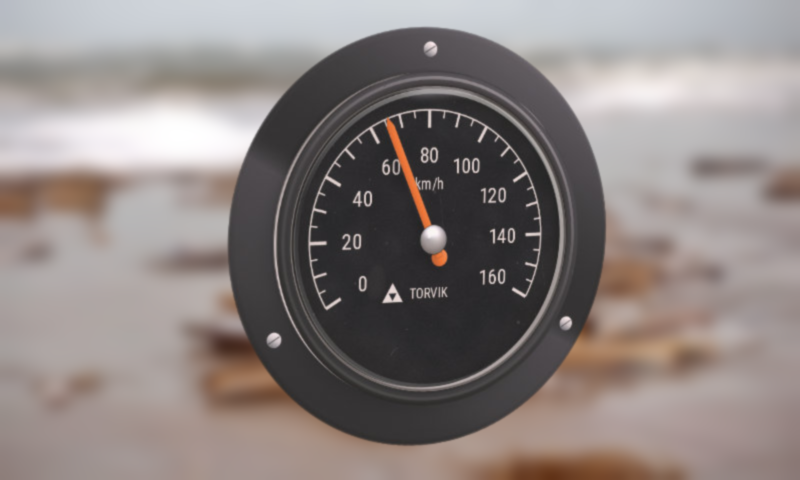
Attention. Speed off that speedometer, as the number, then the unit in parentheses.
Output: 65 (km/h)
